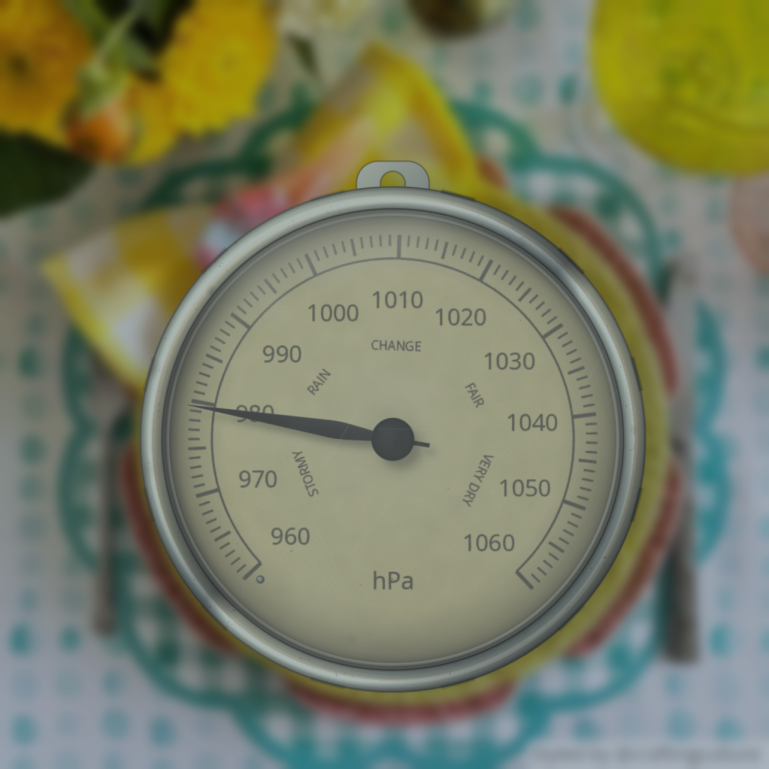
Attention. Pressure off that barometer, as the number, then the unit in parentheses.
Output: 979.5 (hPa)
